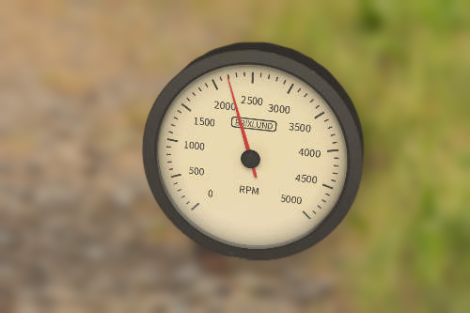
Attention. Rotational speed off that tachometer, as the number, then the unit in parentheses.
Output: 2200 (rpm)
